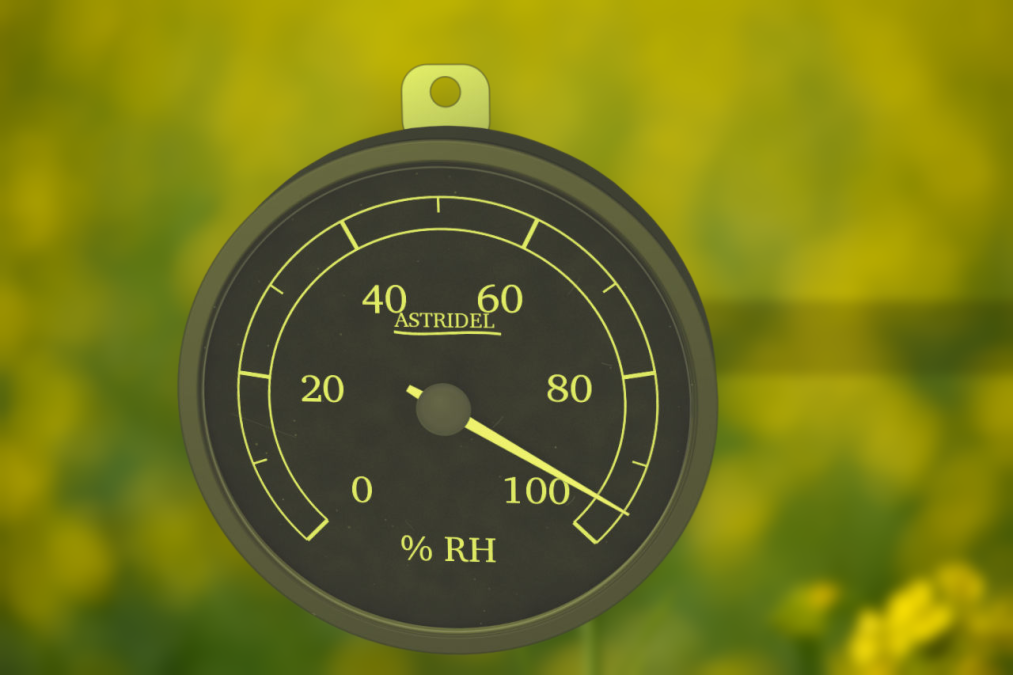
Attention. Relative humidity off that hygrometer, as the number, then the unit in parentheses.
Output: 95 (%)
